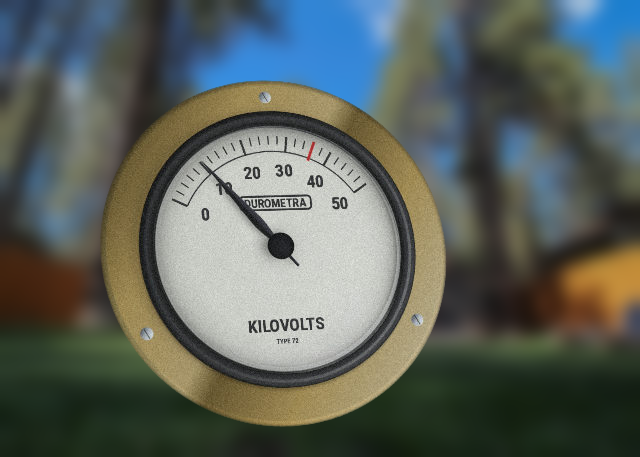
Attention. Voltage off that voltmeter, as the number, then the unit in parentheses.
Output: 10 (kV)
